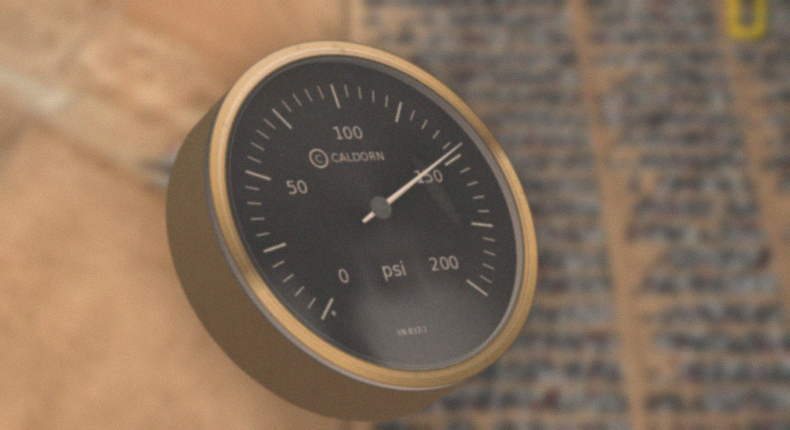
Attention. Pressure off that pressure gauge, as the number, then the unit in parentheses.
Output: 147.5 (psi)
